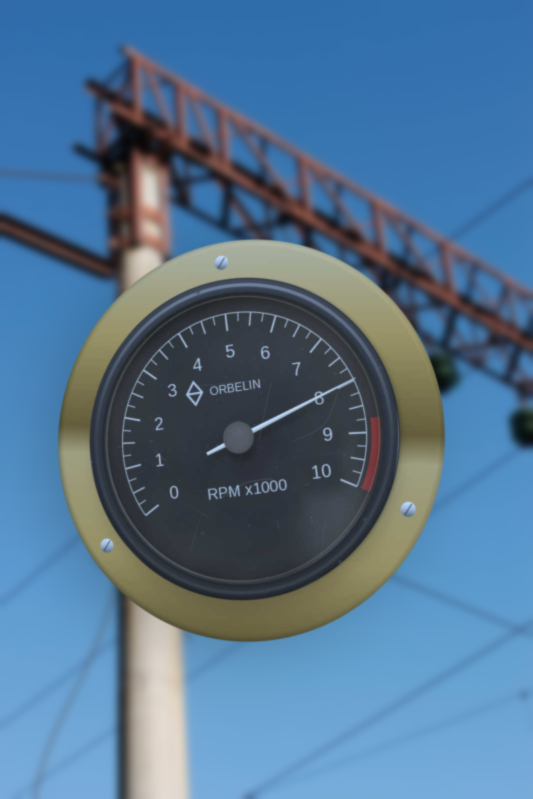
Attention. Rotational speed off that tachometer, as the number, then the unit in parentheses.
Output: 8000 (rpm)
